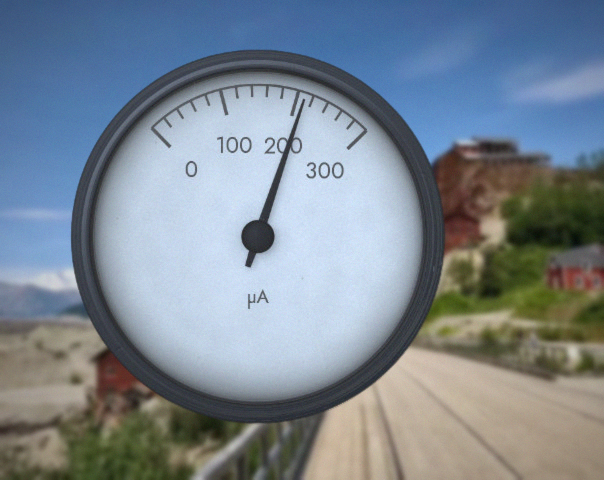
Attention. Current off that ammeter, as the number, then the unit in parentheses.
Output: 210 (µA)
